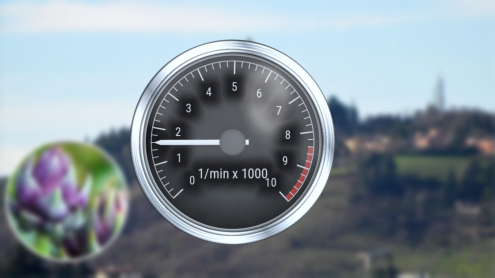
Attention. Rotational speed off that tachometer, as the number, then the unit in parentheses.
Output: 1600 (rpm)
